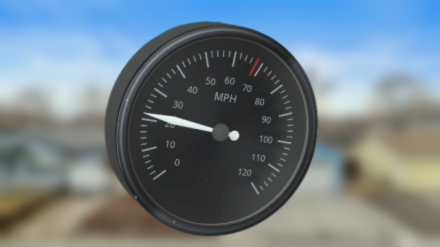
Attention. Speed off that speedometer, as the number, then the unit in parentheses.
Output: 22 (mph)
